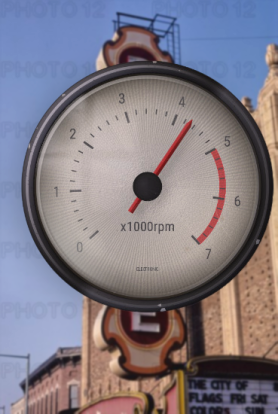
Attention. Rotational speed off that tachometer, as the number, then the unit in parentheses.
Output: 4300 (rpm)
